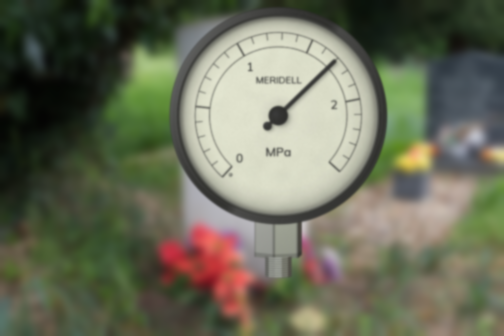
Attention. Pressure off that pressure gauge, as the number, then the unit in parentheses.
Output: 1.7 (MPa)
